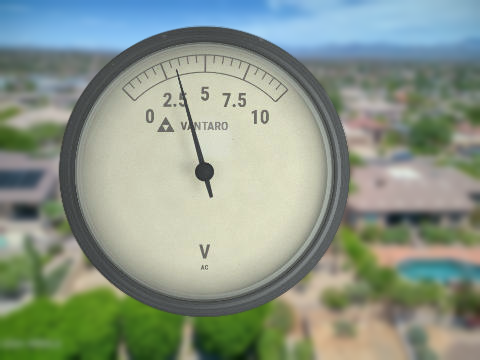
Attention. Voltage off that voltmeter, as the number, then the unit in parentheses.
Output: 3.25 (V)
